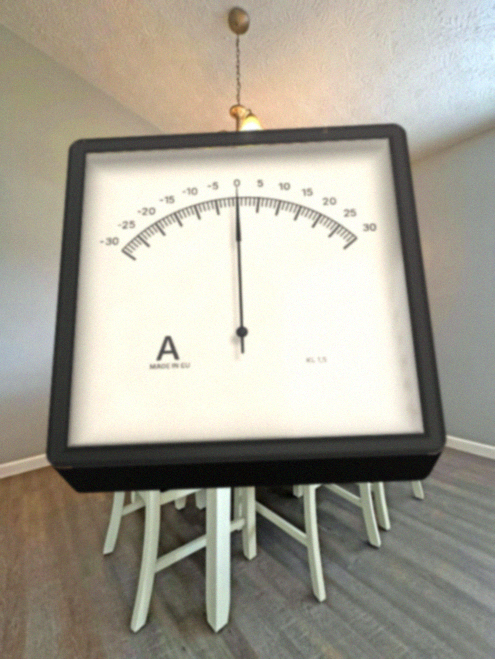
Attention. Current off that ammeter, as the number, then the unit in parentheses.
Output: 0 (A)
